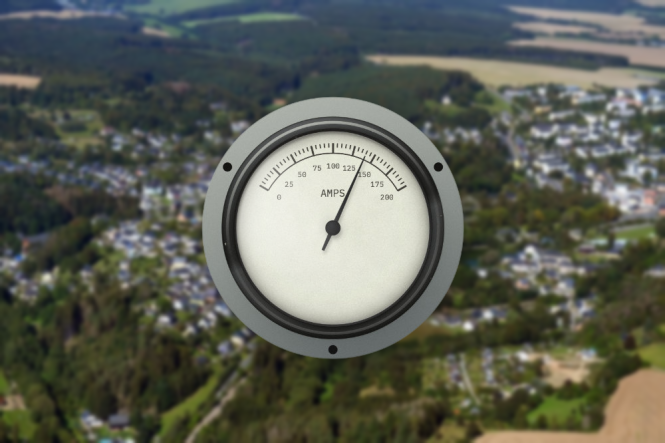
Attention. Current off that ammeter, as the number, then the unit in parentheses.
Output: 140 (A)
